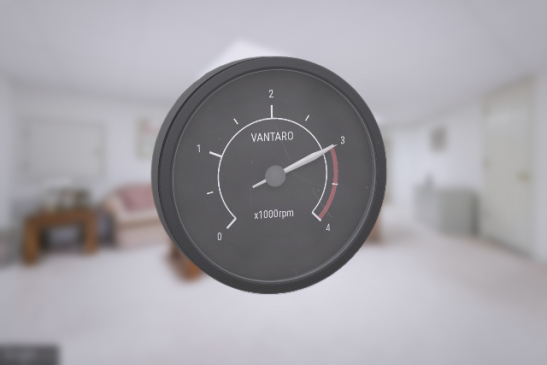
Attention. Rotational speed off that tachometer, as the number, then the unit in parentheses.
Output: 3000 (rpm)
